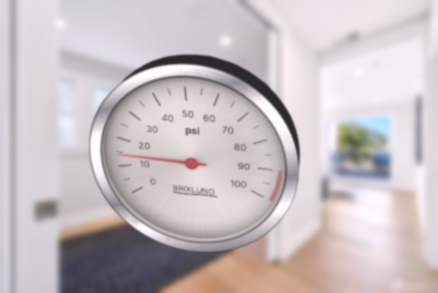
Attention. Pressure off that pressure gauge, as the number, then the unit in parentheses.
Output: 15 (psi)
